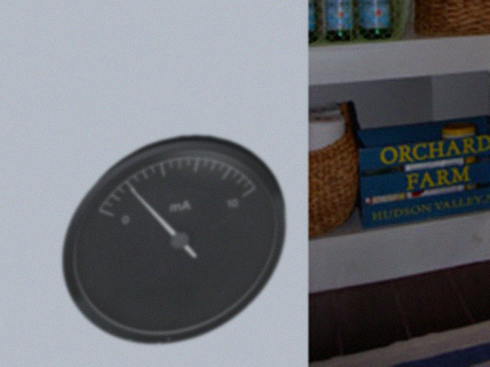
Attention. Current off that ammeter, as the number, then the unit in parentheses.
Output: 2 (mA)
